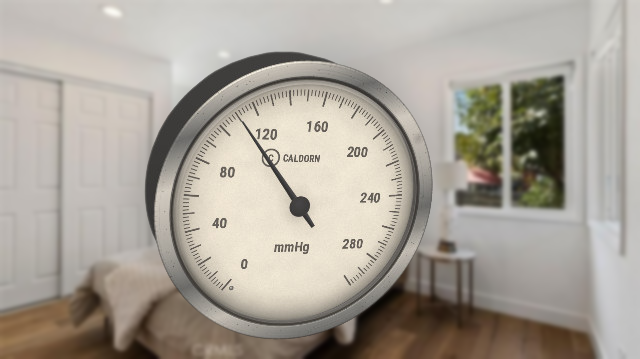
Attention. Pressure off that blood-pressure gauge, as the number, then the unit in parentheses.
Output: 110 (mmHg)
